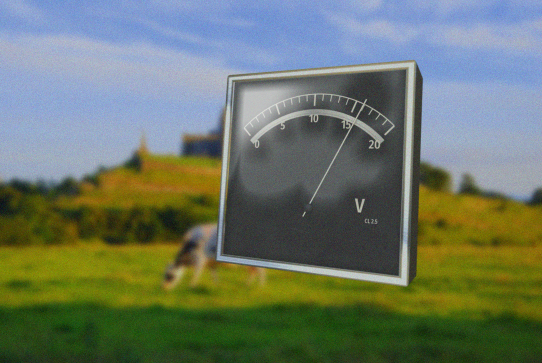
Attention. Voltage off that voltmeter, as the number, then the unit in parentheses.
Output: 16 (V)
